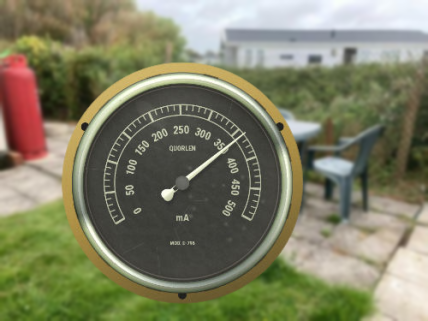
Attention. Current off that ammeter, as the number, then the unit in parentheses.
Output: 360 (mA)
